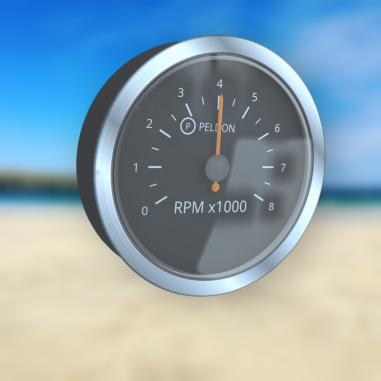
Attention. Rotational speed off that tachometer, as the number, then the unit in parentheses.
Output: 4000 (rpm)
